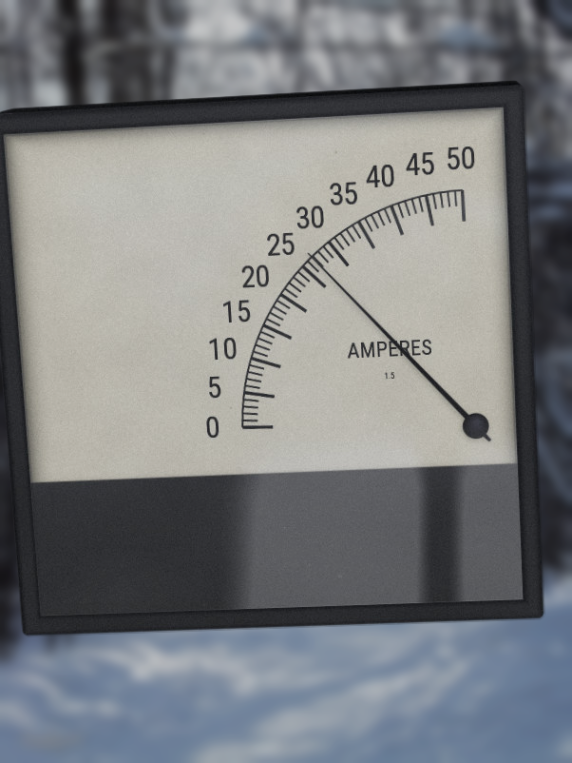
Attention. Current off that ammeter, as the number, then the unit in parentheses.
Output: 27 (A)
